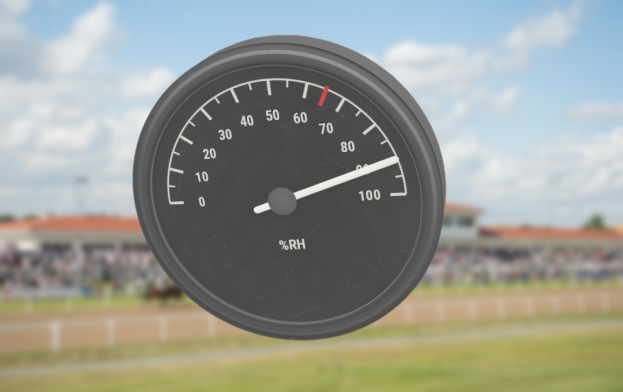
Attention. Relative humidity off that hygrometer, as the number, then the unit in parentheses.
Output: 90 (%)
